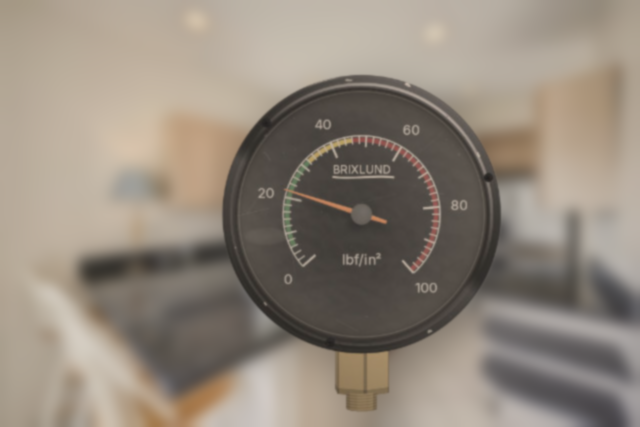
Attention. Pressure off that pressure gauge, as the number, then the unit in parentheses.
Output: 22 (psi)
